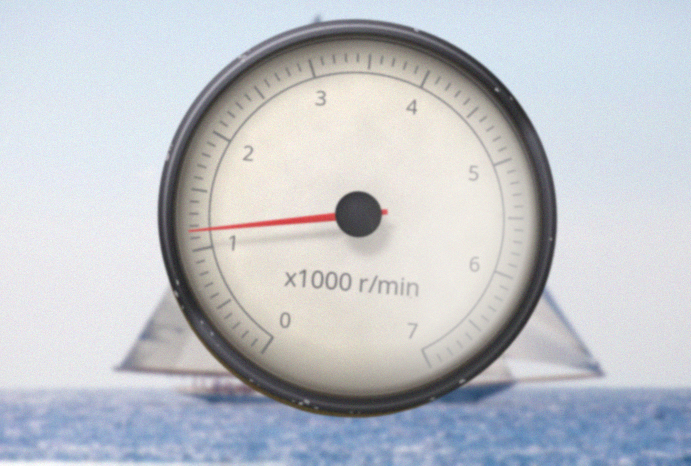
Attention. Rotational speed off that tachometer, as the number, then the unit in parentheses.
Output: 1150 (rpm)
